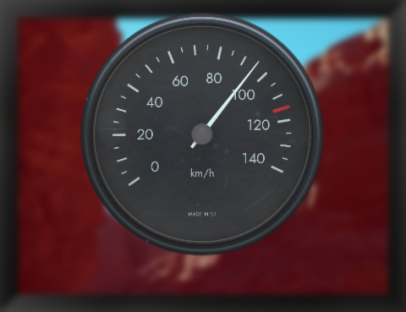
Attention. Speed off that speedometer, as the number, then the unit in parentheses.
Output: 95 (km/h)
